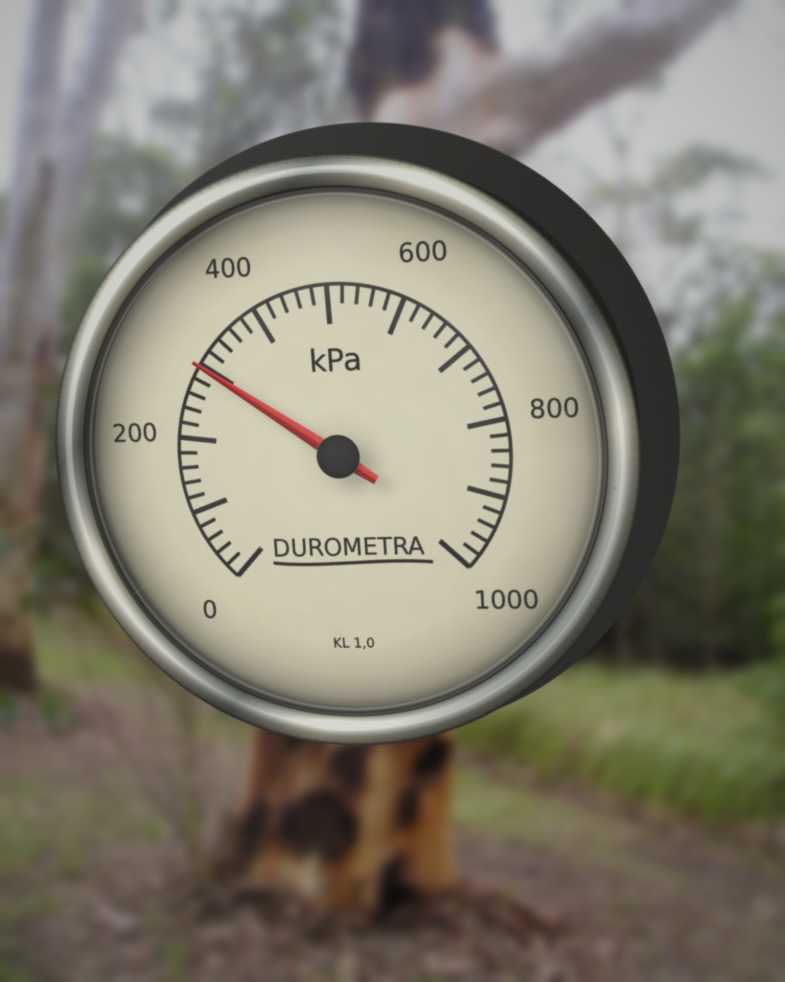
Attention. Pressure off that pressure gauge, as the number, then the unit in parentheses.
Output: 300 (kPa)
